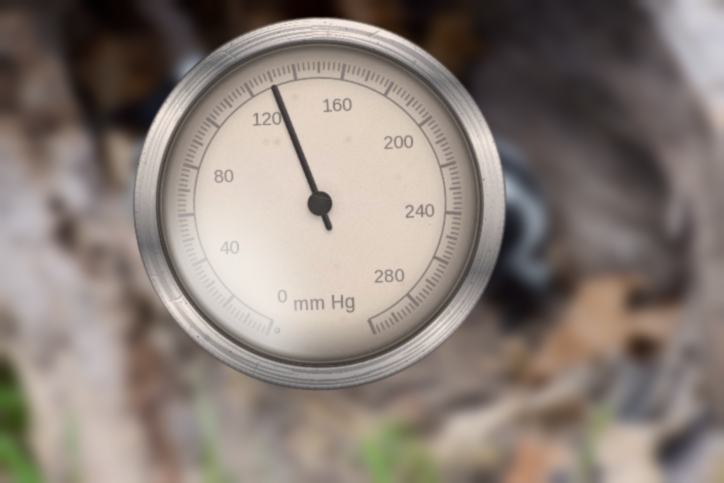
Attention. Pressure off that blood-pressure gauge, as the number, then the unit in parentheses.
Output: 130 (mmHg)
